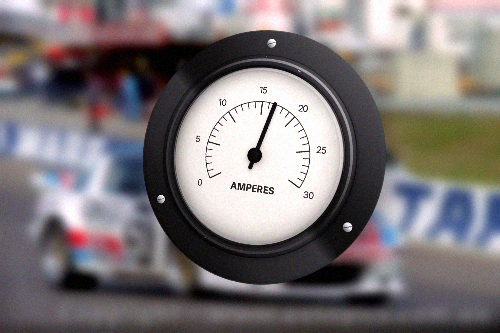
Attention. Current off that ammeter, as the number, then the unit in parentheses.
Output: 17 (A)
